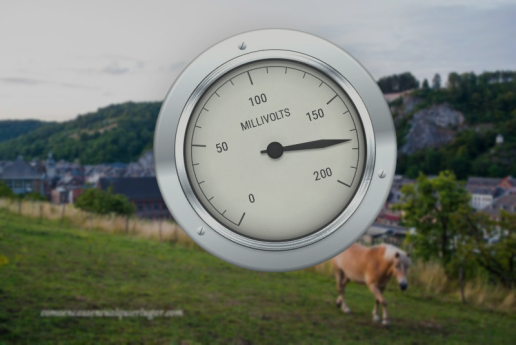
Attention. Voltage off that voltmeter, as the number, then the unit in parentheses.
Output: 175 (mV)
